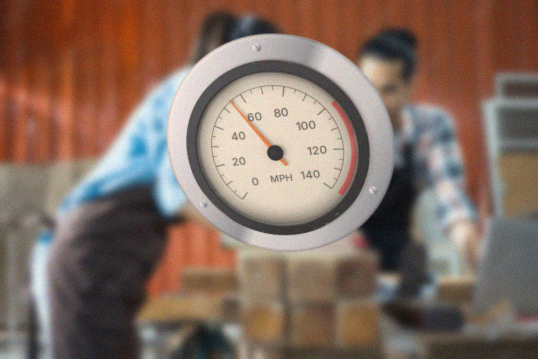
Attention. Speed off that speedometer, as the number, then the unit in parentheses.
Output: 55 (mph)
